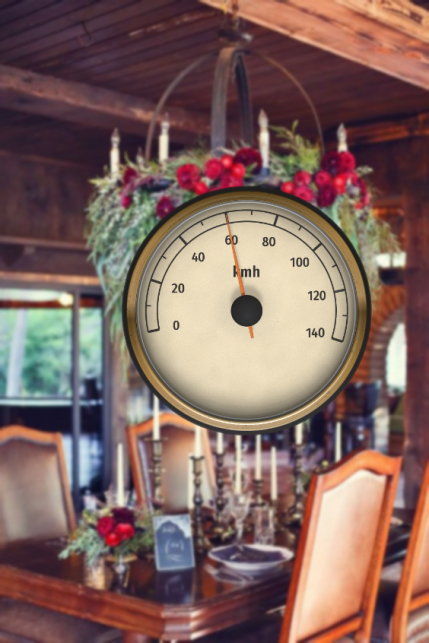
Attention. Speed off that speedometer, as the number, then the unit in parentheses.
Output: 60 (km/h)
